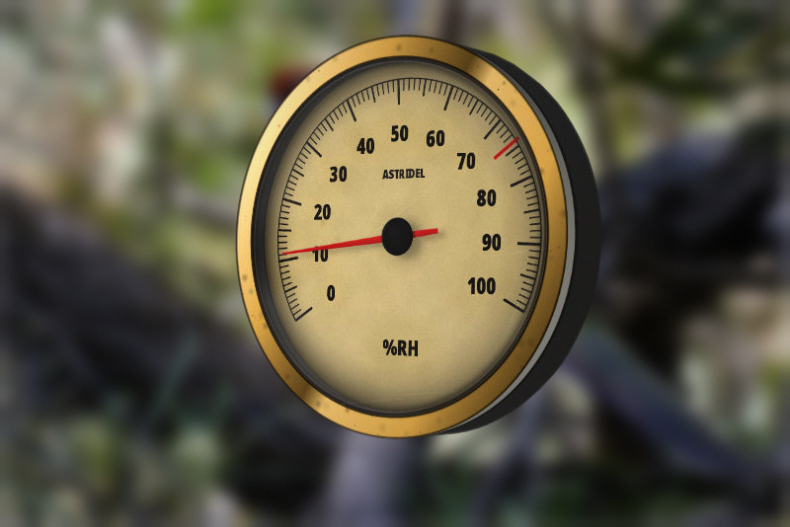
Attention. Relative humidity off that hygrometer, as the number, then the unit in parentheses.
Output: 11 (%)
